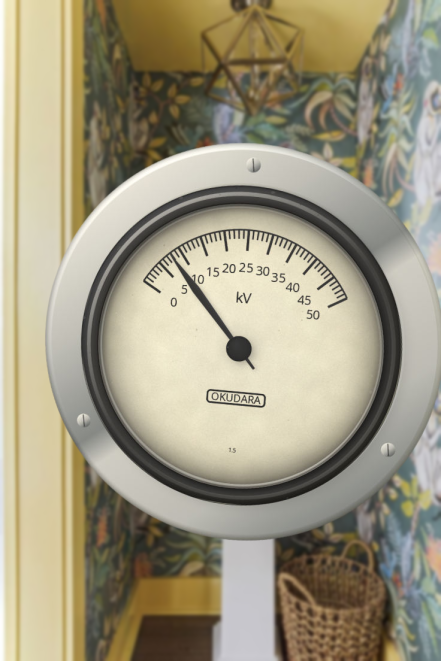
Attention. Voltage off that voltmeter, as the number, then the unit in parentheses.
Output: 8 (kV)
